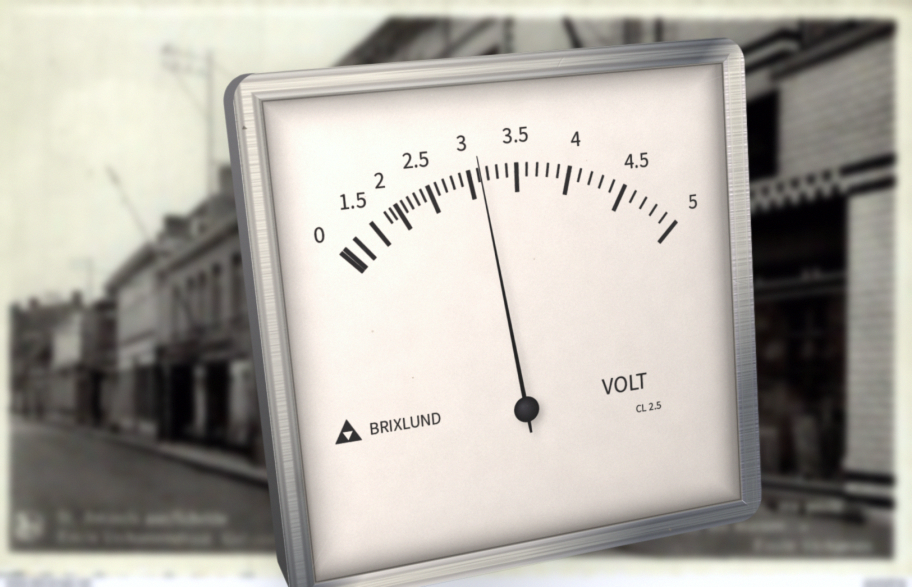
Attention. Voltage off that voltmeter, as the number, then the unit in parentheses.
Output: 3.1 (V)
